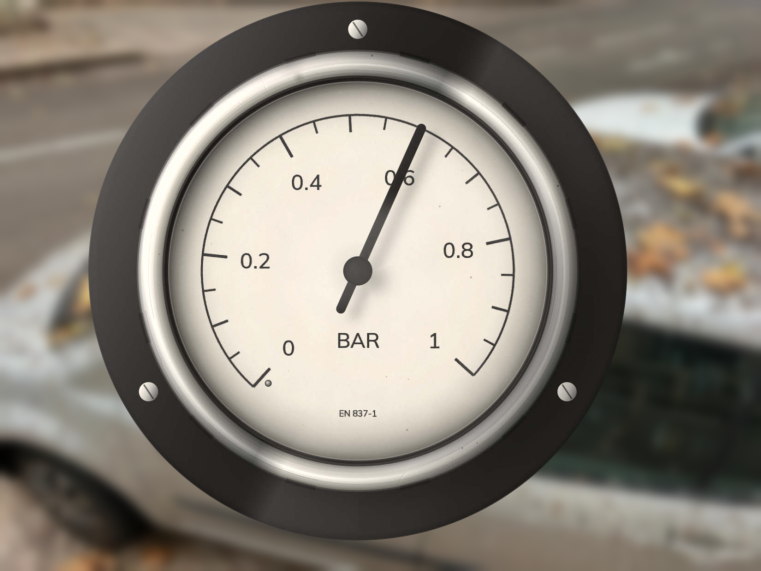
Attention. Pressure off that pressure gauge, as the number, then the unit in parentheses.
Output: 0.6 (bar)
